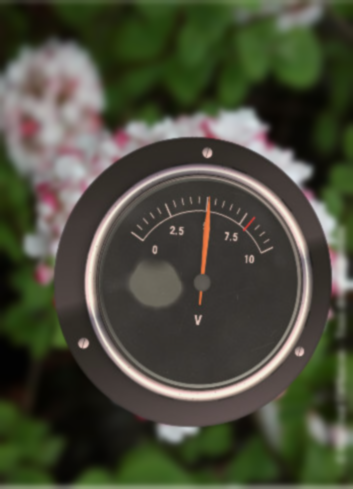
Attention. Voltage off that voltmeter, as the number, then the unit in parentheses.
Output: 5 (V)
